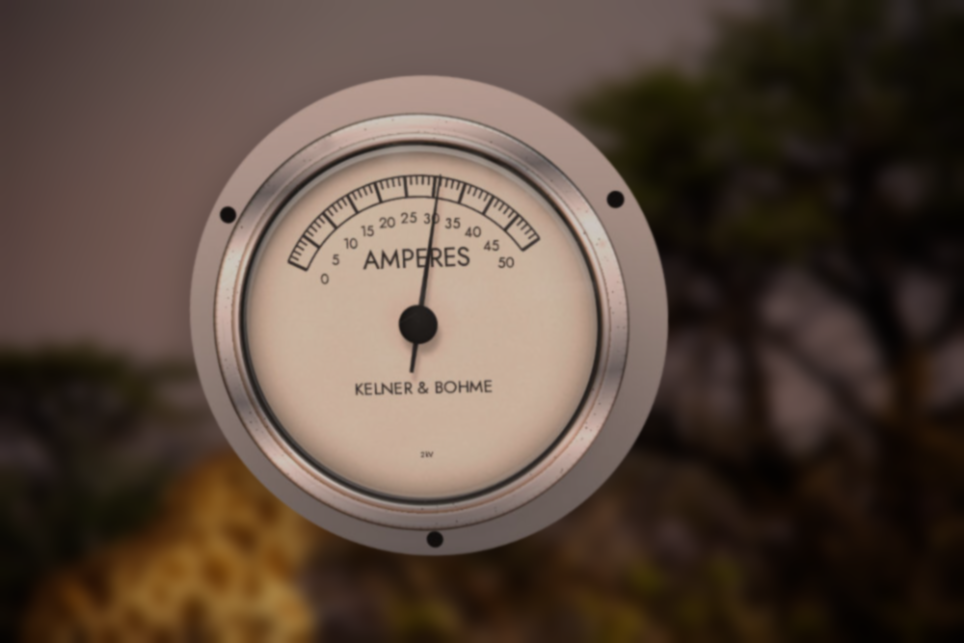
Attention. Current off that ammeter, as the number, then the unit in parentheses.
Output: 31 (A)
